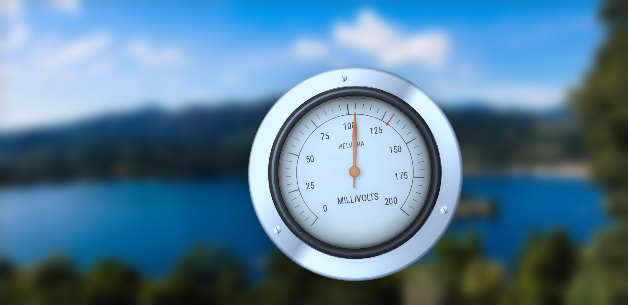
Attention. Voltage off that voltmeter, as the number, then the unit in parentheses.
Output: 105 (mV)
